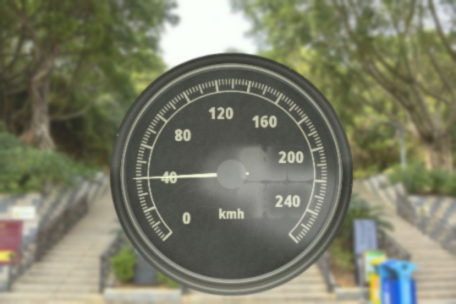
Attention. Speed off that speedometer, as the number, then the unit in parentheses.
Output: 40 (km/h)
